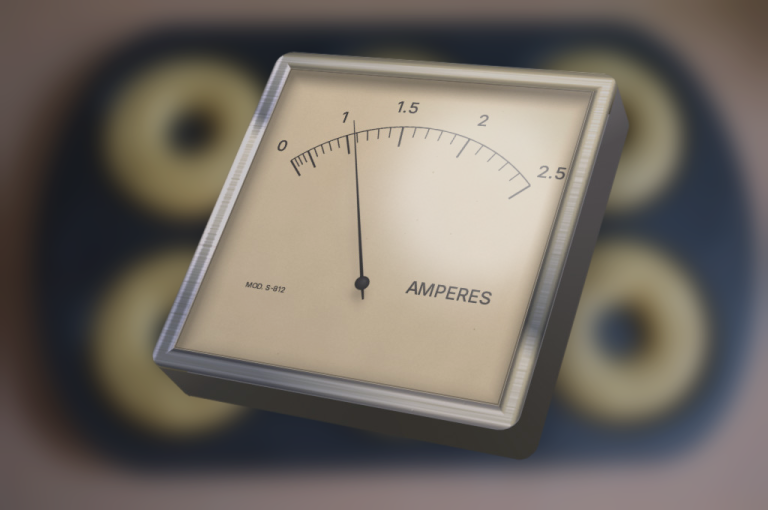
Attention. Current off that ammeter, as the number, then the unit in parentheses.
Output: 1.1 (A)
